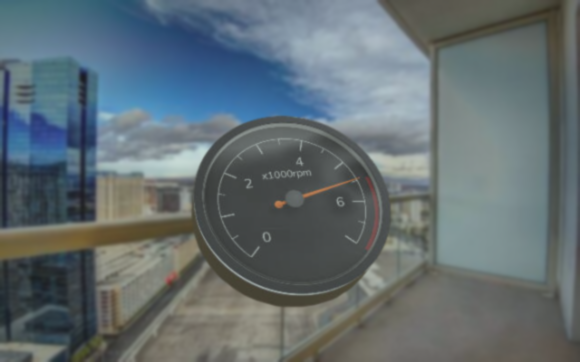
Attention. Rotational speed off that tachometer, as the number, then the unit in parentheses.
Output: 5500 (rpm)
